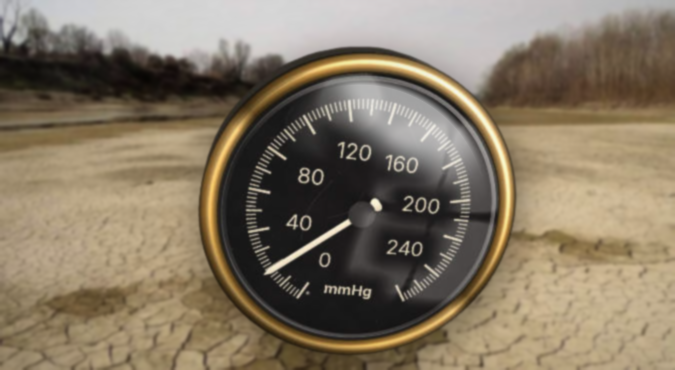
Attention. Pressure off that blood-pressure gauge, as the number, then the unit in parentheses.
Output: 20 (mmHg)
